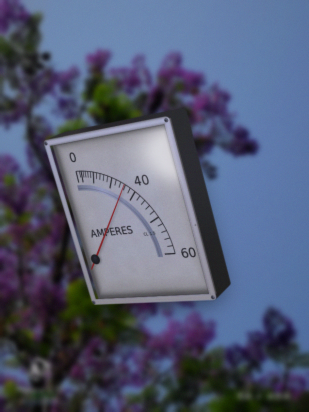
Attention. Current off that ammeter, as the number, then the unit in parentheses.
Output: 36 (A)
